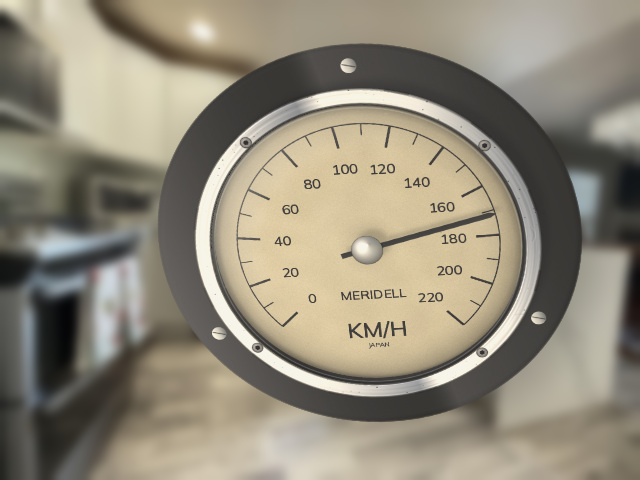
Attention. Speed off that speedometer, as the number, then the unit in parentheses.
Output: 170 (km/h)
